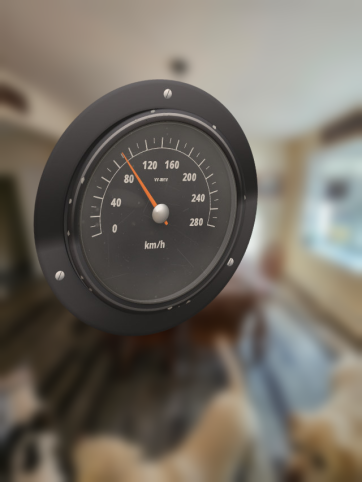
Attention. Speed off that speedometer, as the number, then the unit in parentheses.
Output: 90 (km/h)
